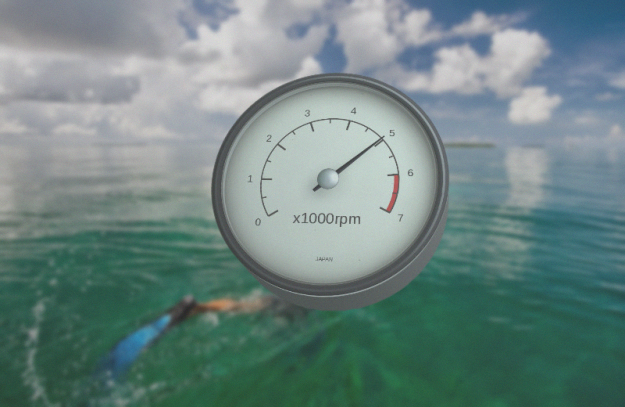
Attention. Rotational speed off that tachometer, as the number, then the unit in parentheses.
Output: 5000 (rpm)
